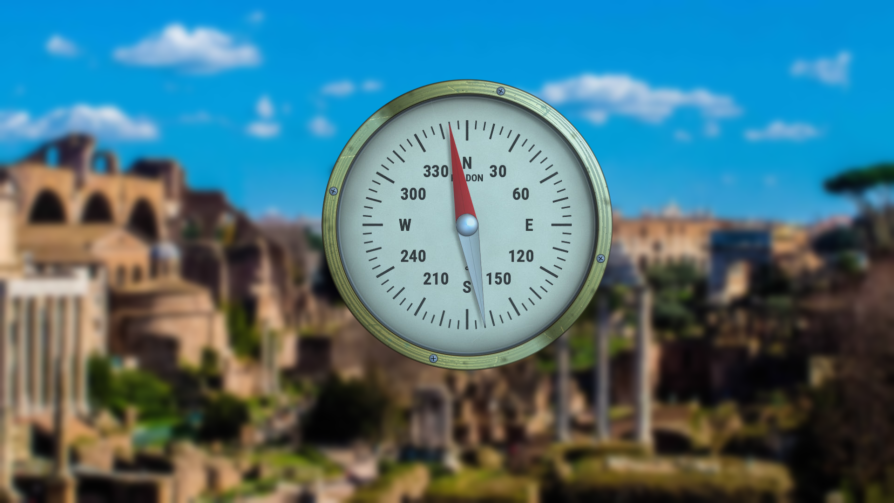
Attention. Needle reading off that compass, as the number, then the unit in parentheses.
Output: 350 (°)
